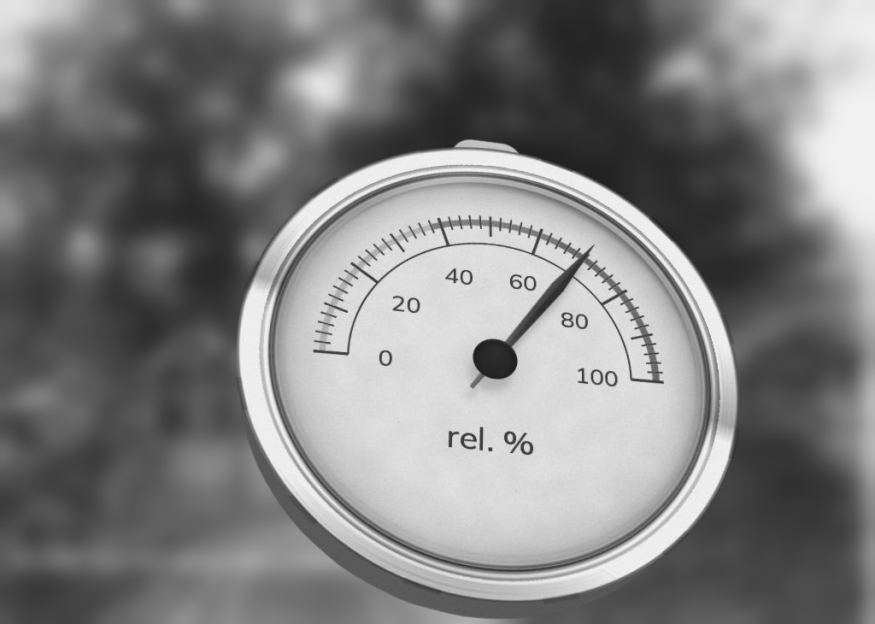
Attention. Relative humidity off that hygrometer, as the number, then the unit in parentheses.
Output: 70 (%)
